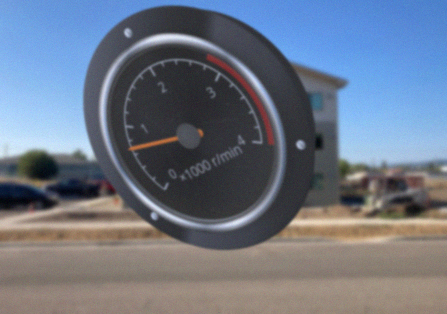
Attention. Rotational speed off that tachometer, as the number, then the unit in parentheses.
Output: 700 (rpm)
